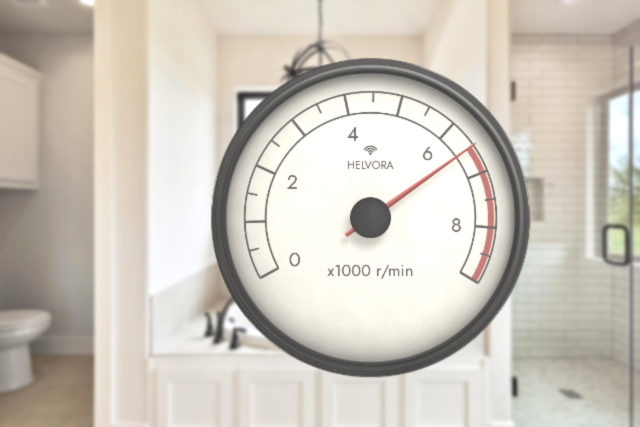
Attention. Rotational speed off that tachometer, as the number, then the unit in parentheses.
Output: 6500 (rpm)
